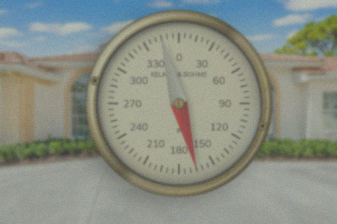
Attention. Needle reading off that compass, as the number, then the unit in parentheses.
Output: 165 (°)
